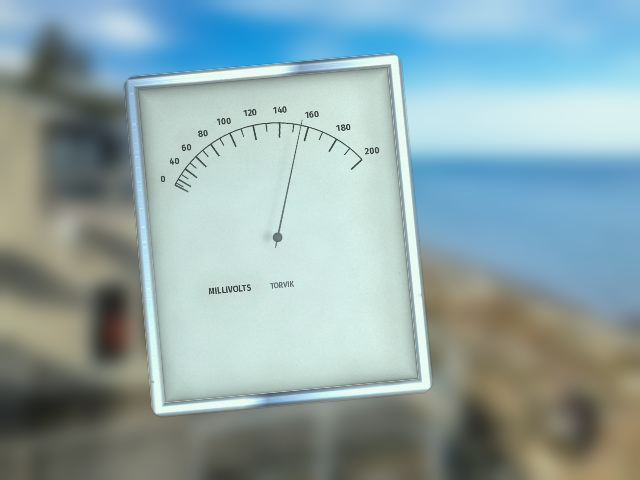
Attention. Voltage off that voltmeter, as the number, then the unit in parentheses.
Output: 155 (mV)
